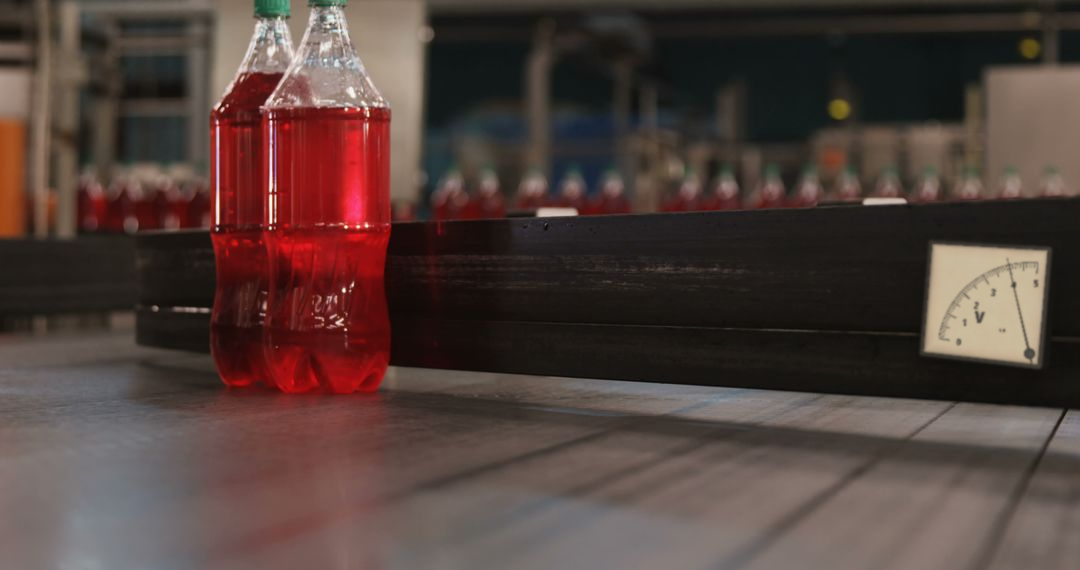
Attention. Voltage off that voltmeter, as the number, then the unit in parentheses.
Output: 4 (V)
